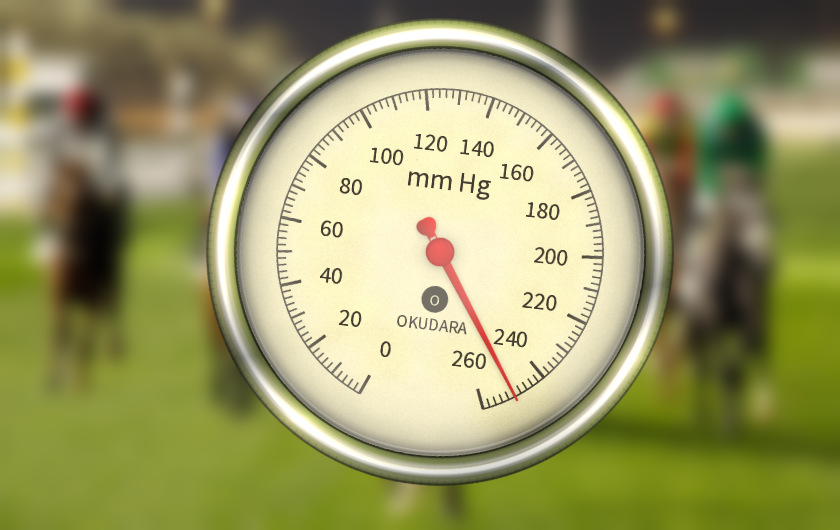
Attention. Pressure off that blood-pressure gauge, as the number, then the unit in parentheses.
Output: 250 (mmHg)
